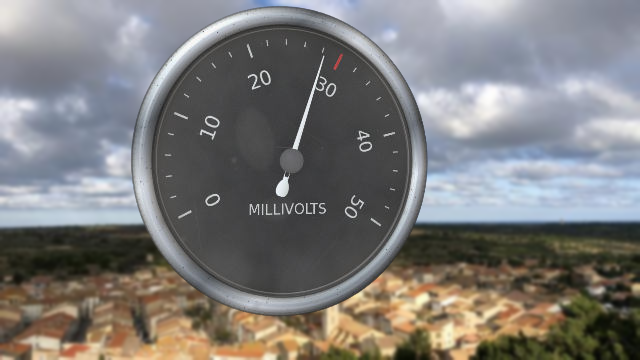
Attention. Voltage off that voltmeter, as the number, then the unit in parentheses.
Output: 28 (mV)
